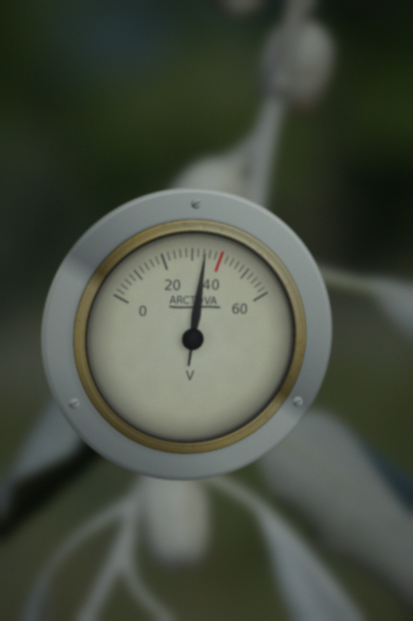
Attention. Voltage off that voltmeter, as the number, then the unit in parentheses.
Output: 34 (V)
